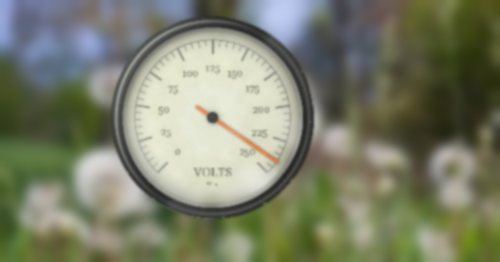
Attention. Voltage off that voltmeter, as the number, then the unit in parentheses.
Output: 240 (V)
